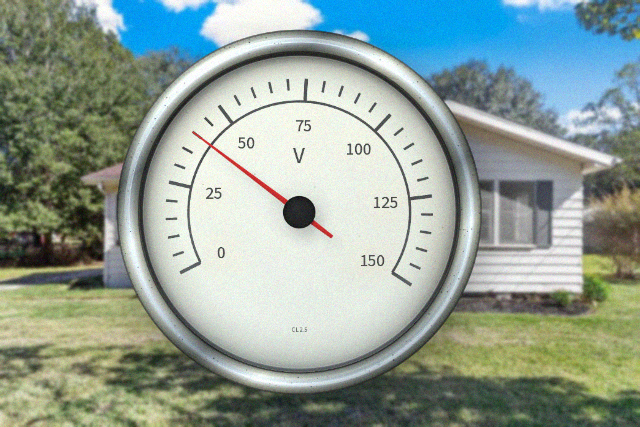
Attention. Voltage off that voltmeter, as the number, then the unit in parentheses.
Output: 40 (V)
